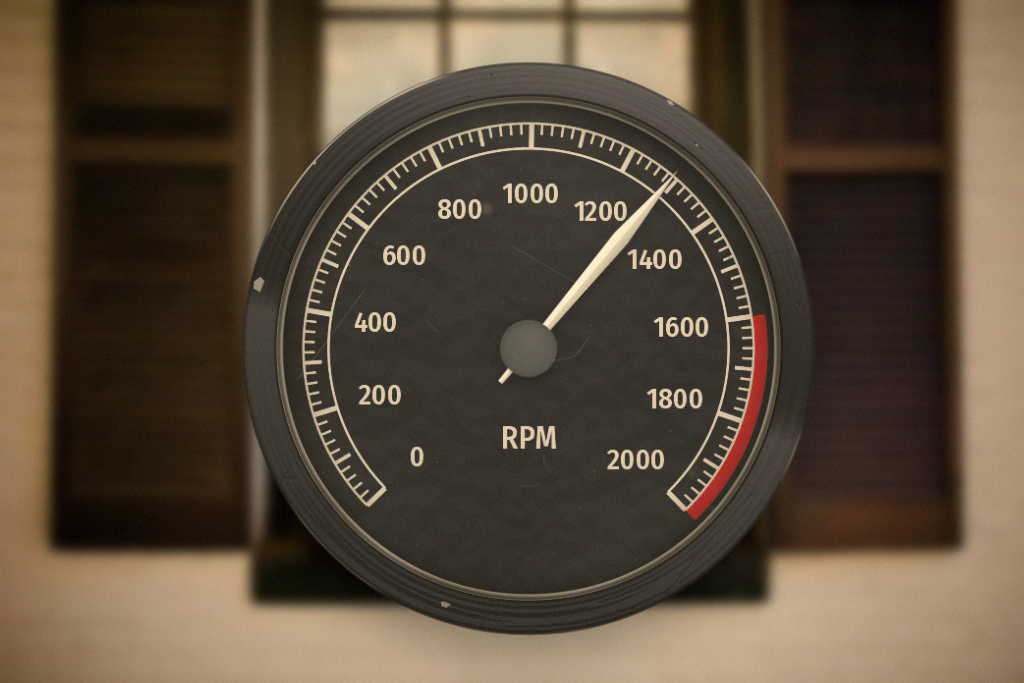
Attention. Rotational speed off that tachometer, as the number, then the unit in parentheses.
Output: 1290 (rpm)
